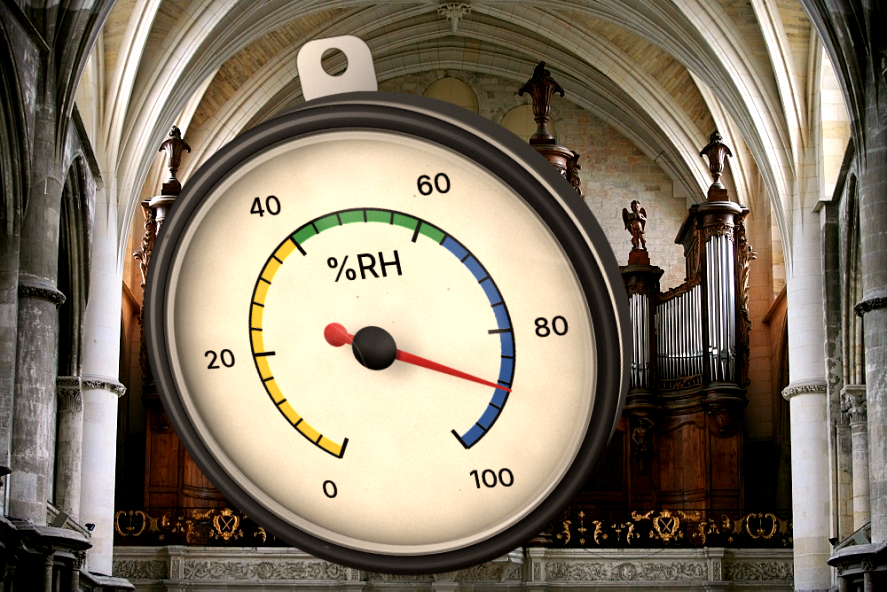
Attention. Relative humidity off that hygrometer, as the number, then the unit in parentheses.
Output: 88 (%)
